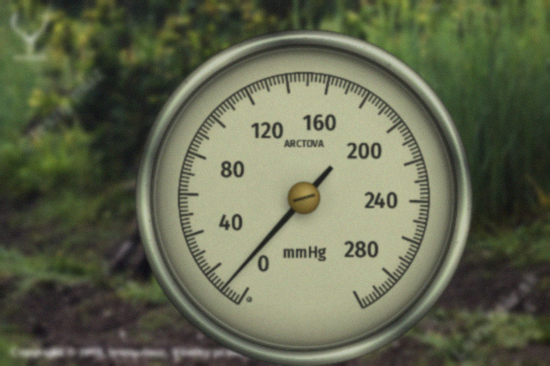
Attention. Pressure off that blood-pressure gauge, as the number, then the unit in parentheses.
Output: 10 (mmHg)
